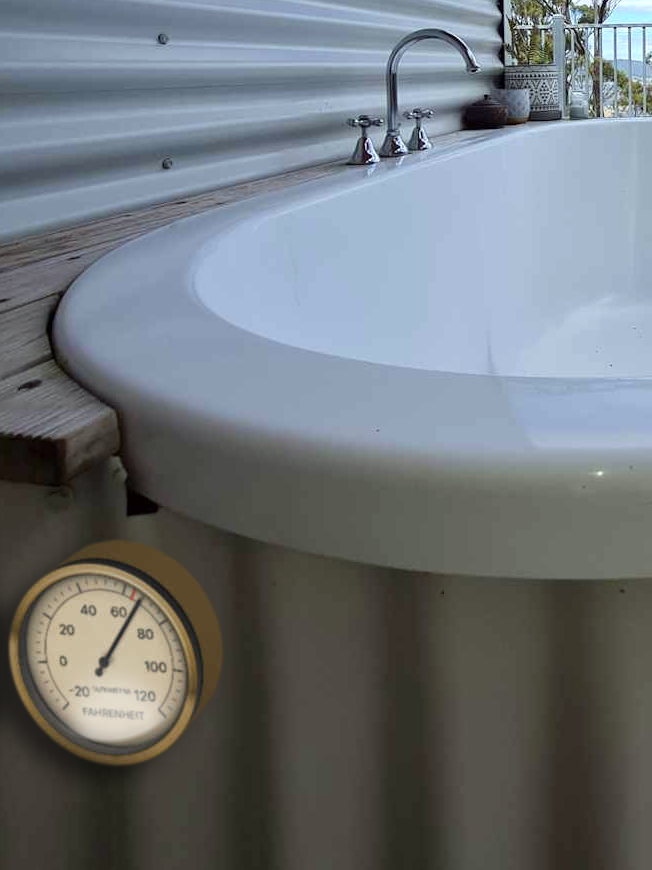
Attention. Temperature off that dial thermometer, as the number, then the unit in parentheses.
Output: 68 (°F)
